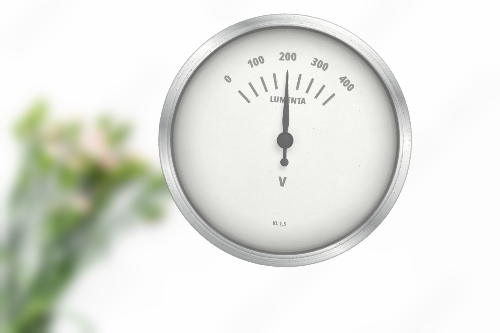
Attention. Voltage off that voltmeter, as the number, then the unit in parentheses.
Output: 200 (V)
